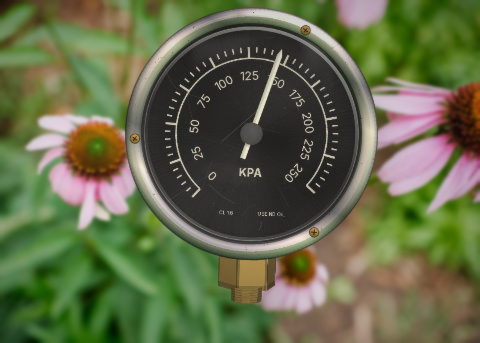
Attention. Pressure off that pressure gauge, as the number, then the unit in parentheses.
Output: 145 (kPa)
